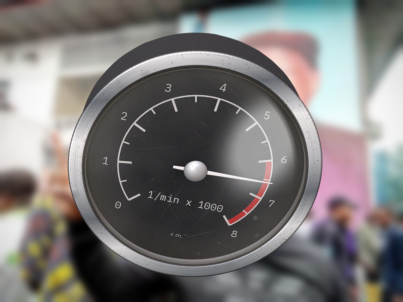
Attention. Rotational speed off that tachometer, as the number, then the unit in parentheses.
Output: 6500 (rpm)
